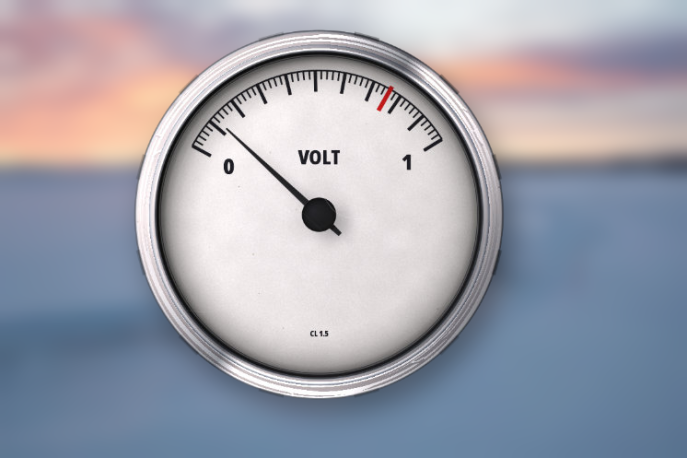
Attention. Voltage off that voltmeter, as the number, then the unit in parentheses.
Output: 0.12 (V)
